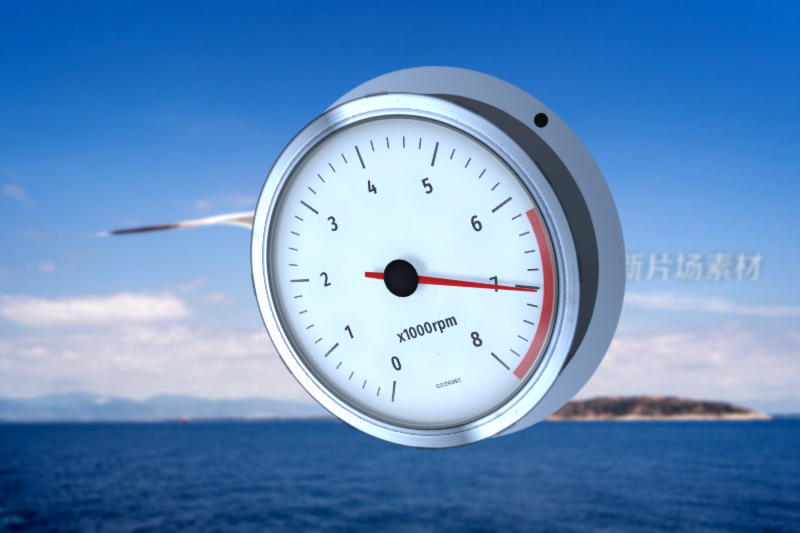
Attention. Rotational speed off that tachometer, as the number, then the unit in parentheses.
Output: 7000 (rpm)
